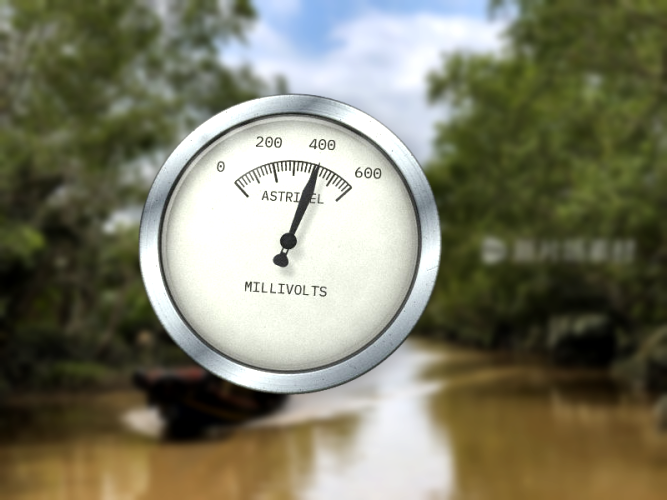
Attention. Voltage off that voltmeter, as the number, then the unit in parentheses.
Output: 420 (mV)
